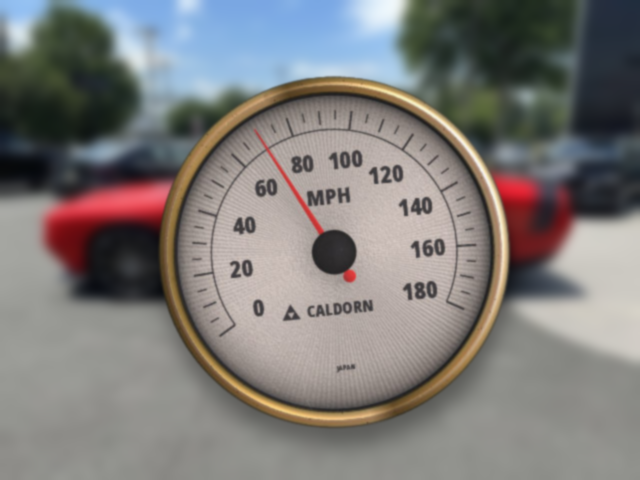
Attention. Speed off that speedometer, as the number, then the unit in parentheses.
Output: 70 (mph)
